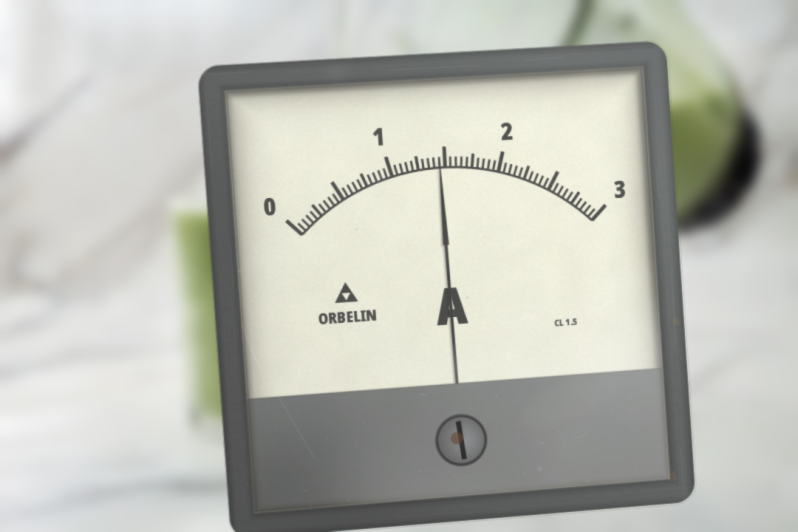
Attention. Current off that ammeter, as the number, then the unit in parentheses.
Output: 1.45 (A)
